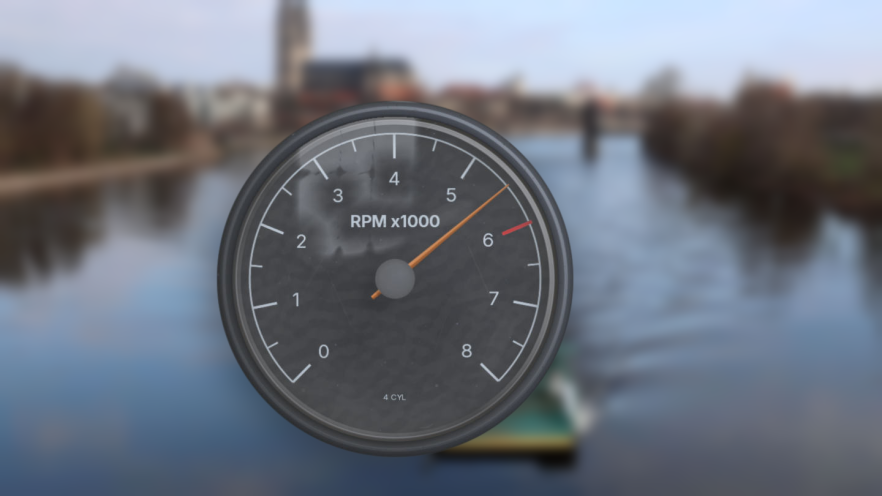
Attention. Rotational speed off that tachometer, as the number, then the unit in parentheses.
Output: 5500 (rpm)
